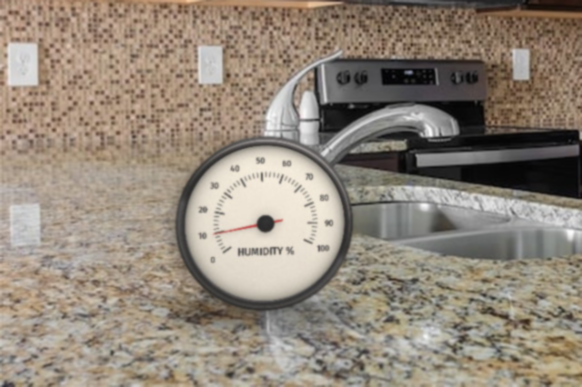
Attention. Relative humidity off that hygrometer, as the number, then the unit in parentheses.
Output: 10 (%)
